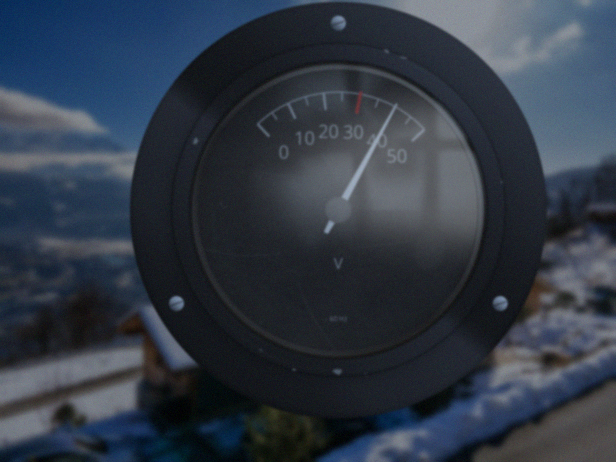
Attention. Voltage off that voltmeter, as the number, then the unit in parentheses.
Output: 40 (V)
